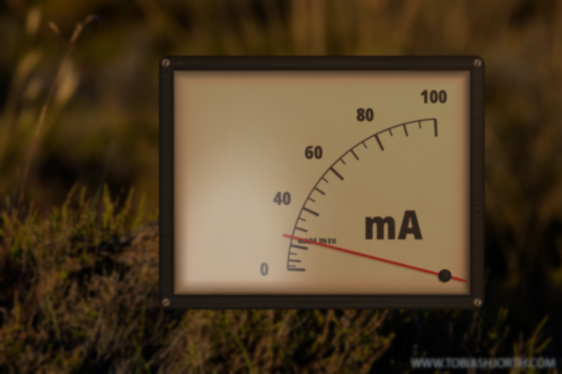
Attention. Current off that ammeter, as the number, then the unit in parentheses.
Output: 25 (mA)
